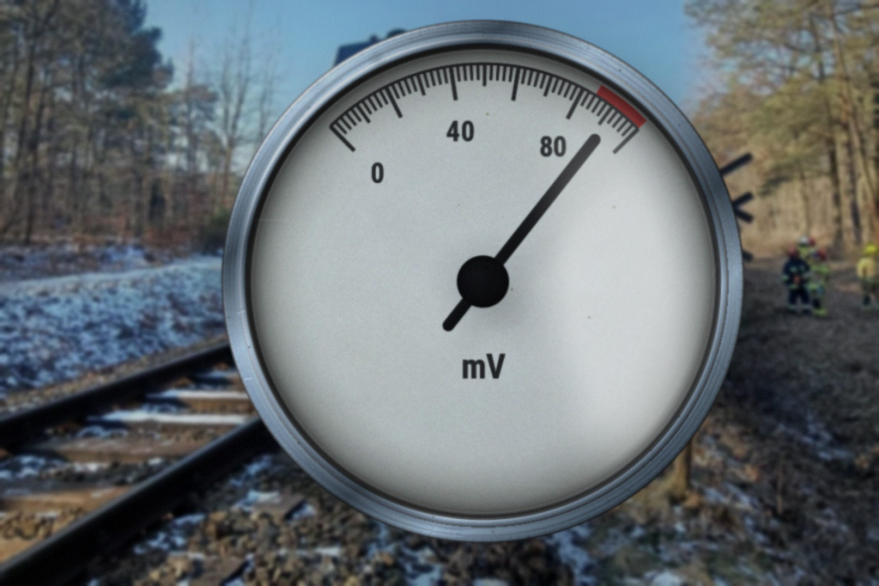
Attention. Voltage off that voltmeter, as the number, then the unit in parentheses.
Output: 92 (mV)
